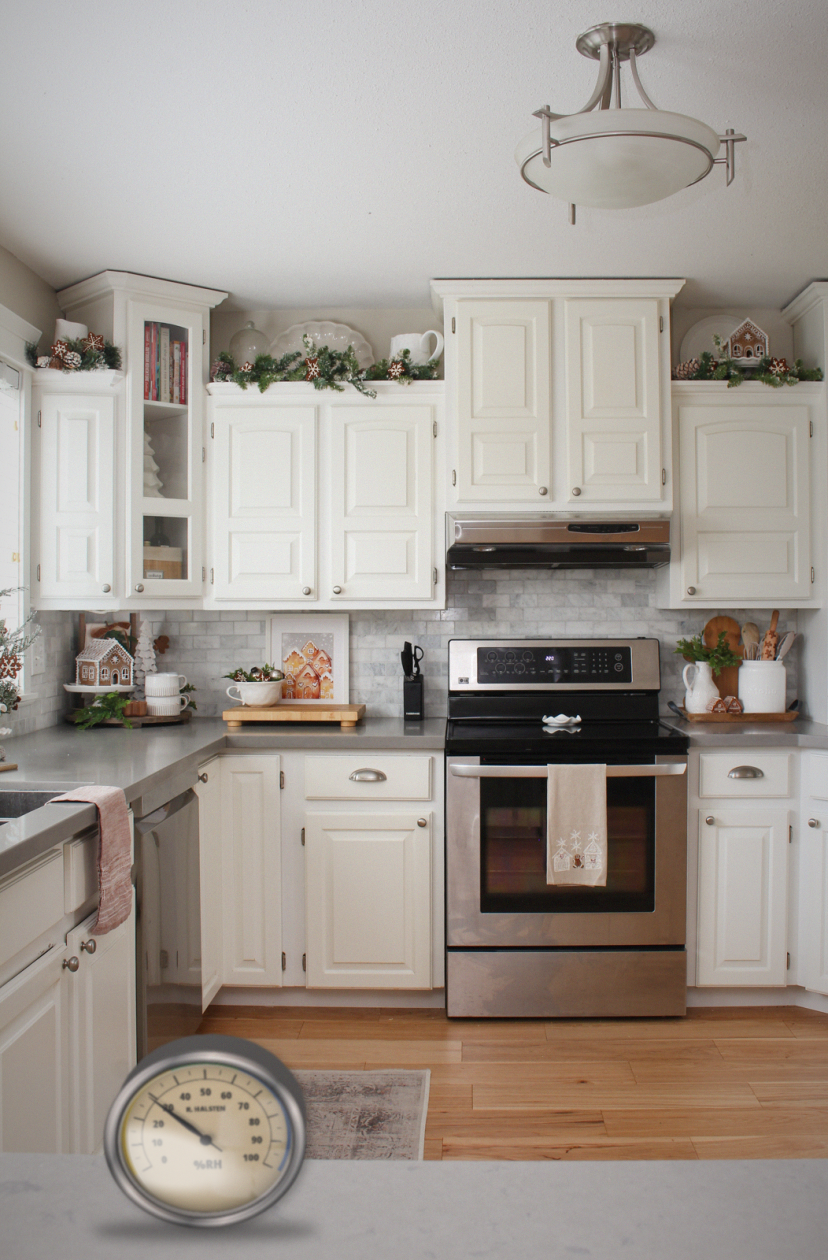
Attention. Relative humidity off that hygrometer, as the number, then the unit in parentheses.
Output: 30 (%)
